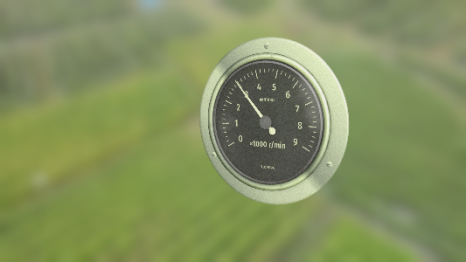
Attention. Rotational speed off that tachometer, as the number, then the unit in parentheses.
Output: 3000 (rpm)
